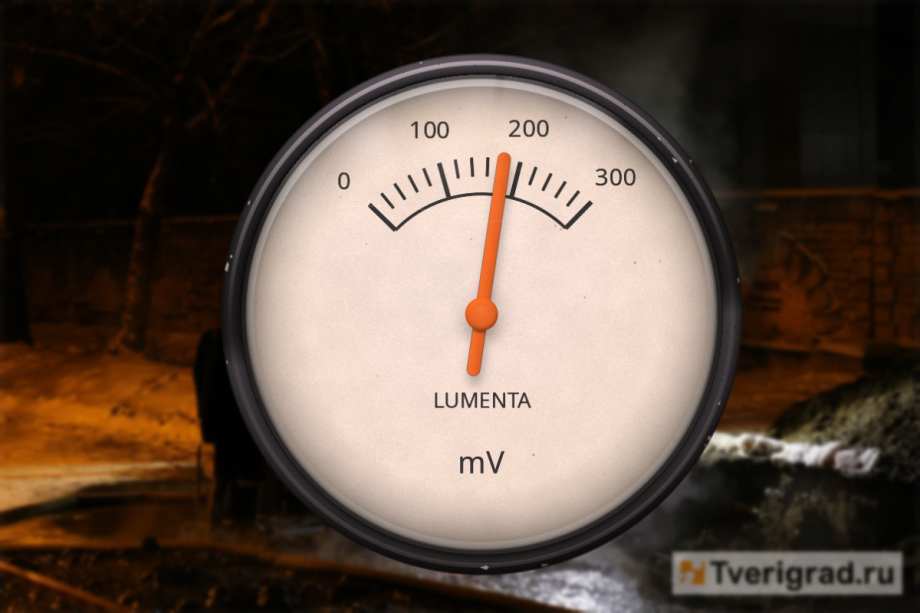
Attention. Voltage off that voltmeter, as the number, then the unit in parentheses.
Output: 180 (mV)
